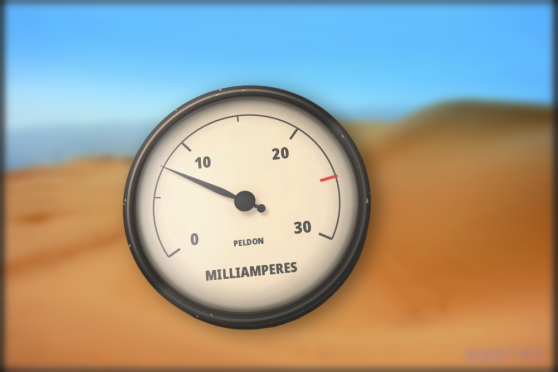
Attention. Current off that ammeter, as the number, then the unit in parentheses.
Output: 7.5 (mA)
